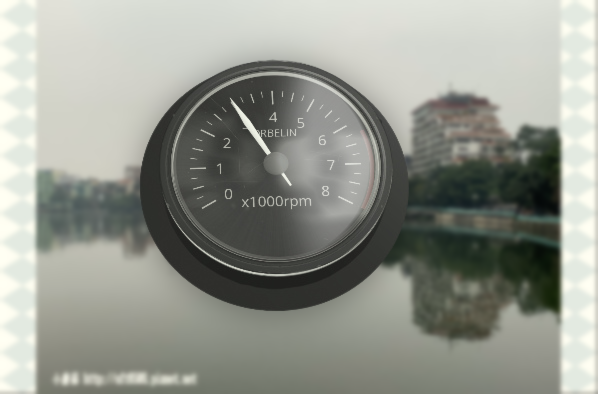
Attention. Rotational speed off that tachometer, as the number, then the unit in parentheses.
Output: 3000 (rpm)
